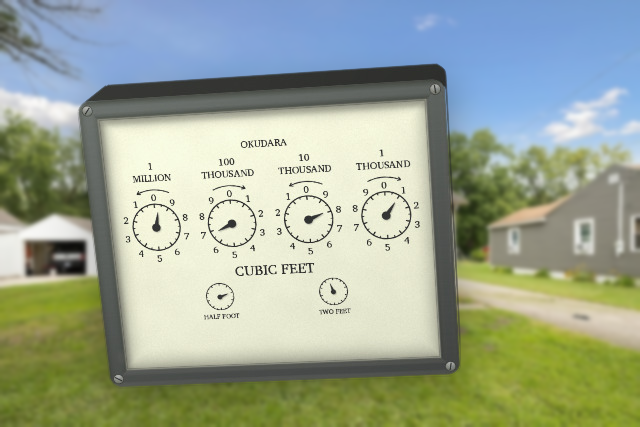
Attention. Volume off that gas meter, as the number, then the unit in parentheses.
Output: 968100 (ft³)
